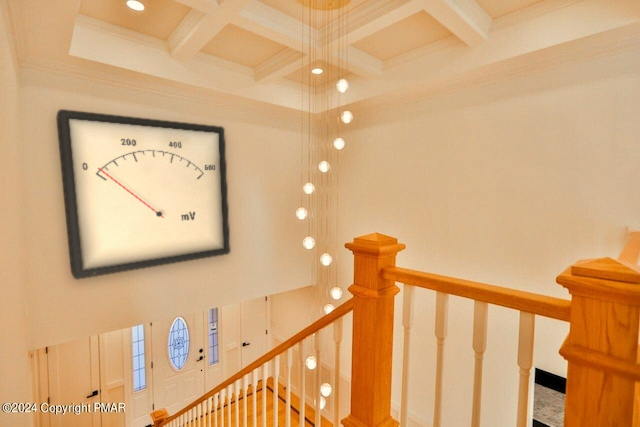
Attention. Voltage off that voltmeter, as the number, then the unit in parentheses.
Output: 25 (mV)
